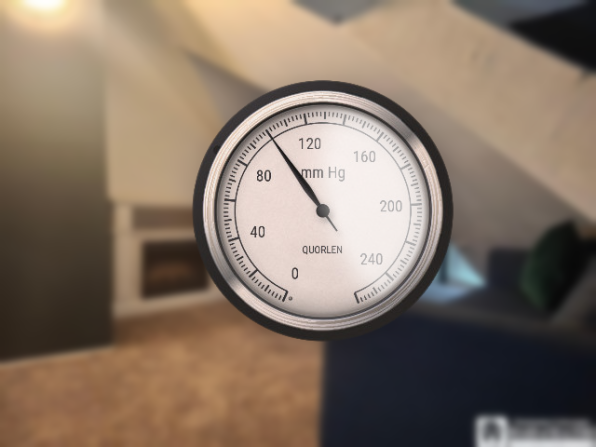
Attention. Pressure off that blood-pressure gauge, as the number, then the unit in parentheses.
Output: 100 (mmHg)
